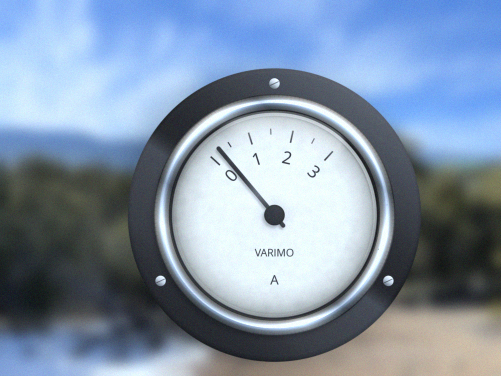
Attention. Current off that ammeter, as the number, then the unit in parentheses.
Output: 0.25 (A)
